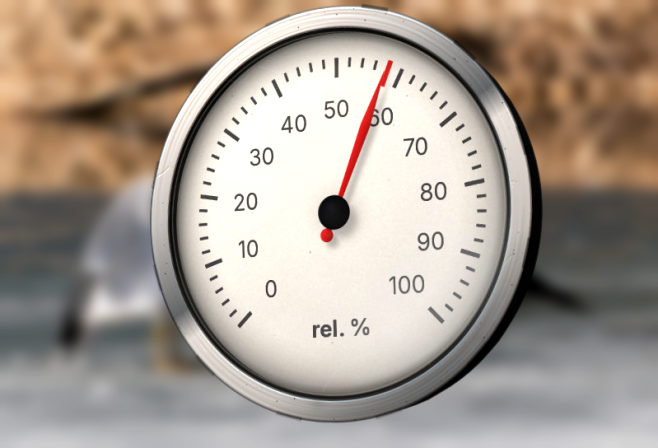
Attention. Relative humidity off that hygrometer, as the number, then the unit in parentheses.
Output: 58 (%)
